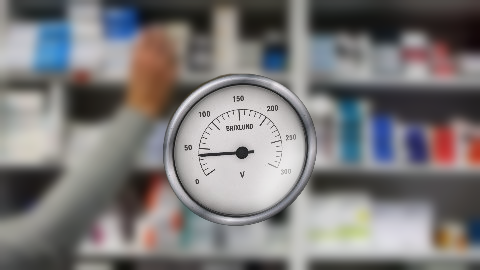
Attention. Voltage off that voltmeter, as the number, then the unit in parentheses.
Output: 40 (V)
